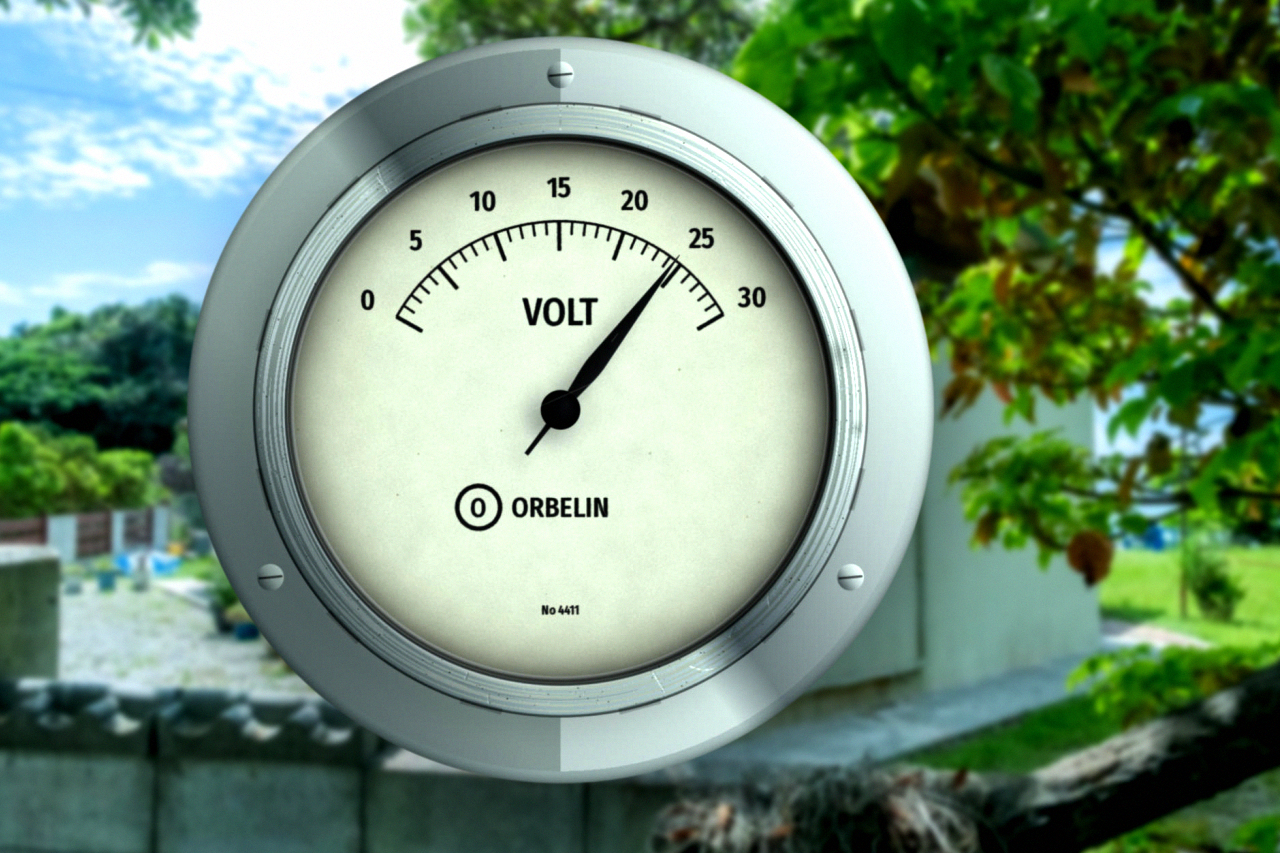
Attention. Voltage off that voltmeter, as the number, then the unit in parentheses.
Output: 24.5 (V)
